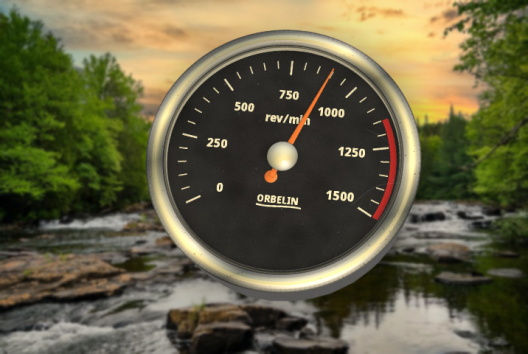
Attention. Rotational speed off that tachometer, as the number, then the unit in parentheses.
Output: 900 (rpm)
